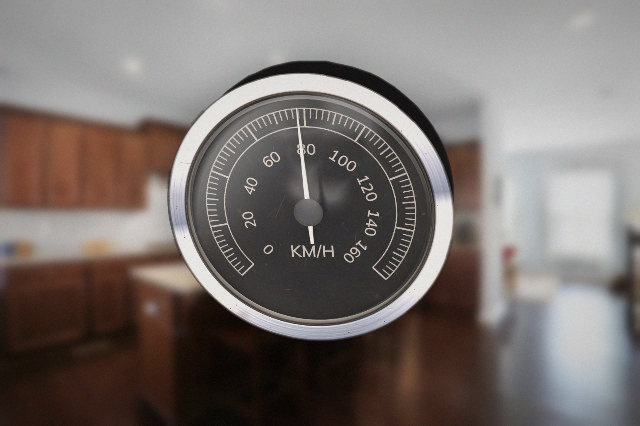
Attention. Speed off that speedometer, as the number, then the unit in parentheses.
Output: 78 (km/h)
